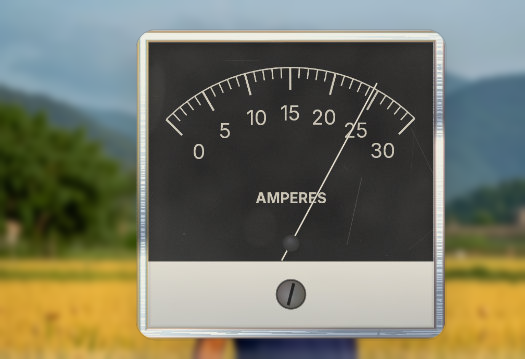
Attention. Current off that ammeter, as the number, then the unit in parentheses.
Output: 24.5 (A)
